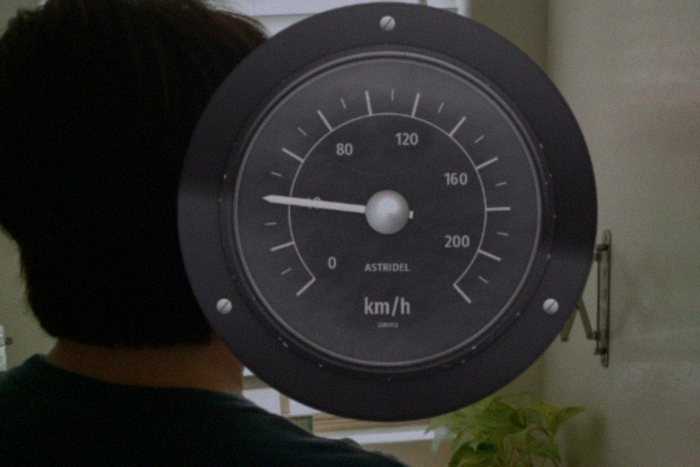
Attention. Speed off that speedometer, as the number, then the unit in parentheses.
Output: 40 (km/h)
